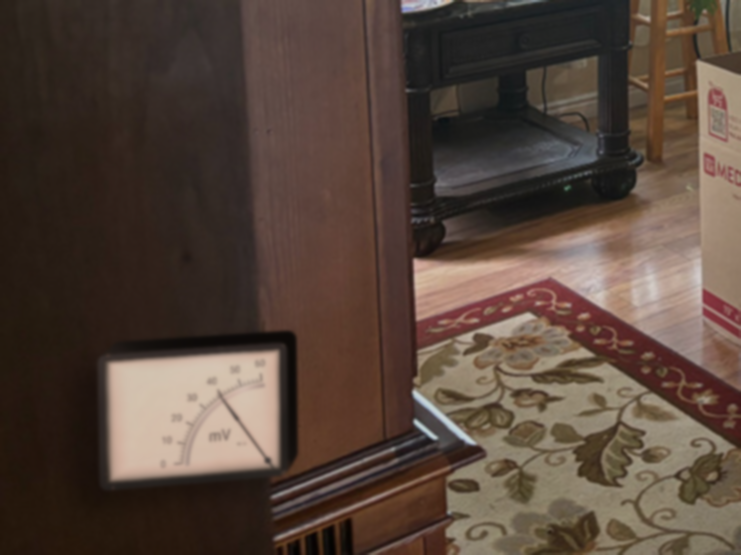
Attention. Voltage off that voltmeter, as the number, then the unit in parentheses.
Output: 40 (mV)
